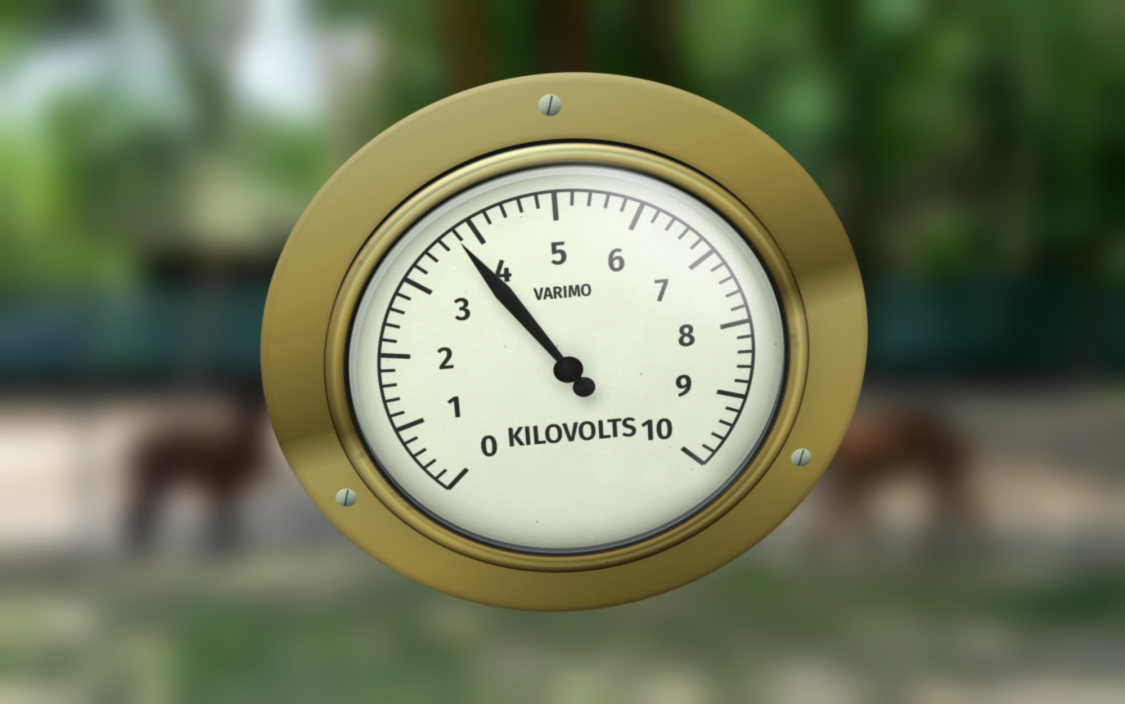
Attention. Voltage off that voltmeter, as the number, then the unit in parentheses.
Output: 3.8 (kV)
